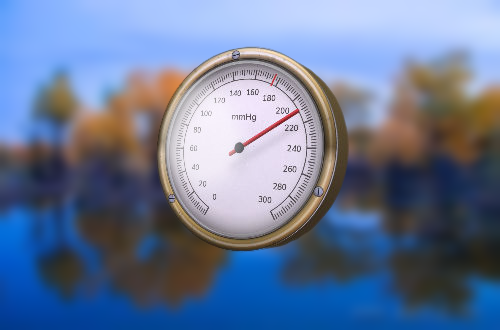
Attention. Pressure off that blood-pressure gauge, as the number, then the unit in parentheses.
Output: 210 (mmHg)
